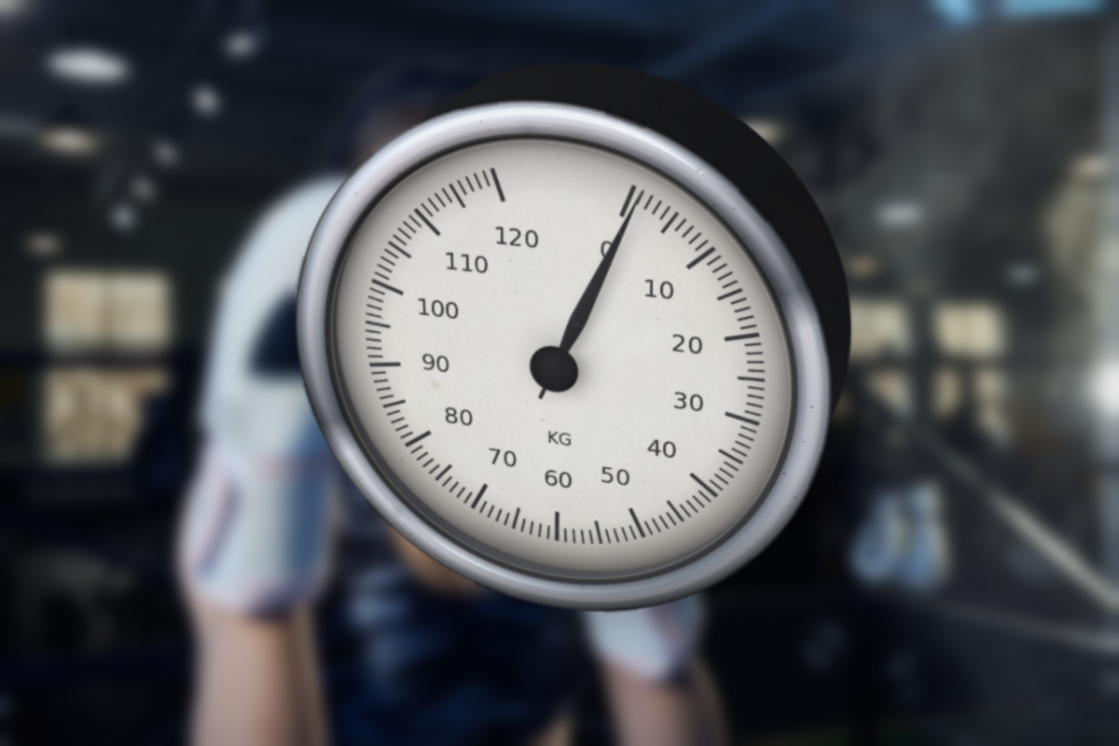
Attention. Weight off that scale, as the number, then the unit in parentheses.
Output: 1 (kg)
